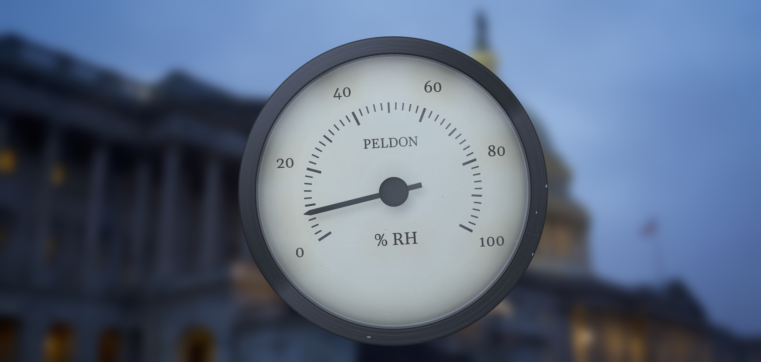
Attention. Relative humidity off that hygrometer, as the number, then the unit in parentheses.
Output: 8 (%)
